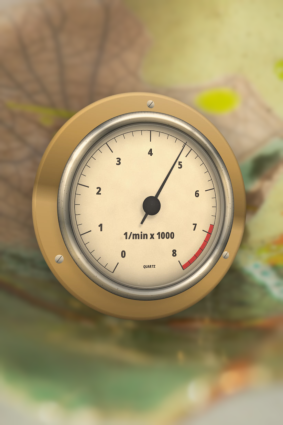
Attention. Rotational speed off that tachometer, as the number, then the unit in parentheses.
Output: 4800 (rpm)
